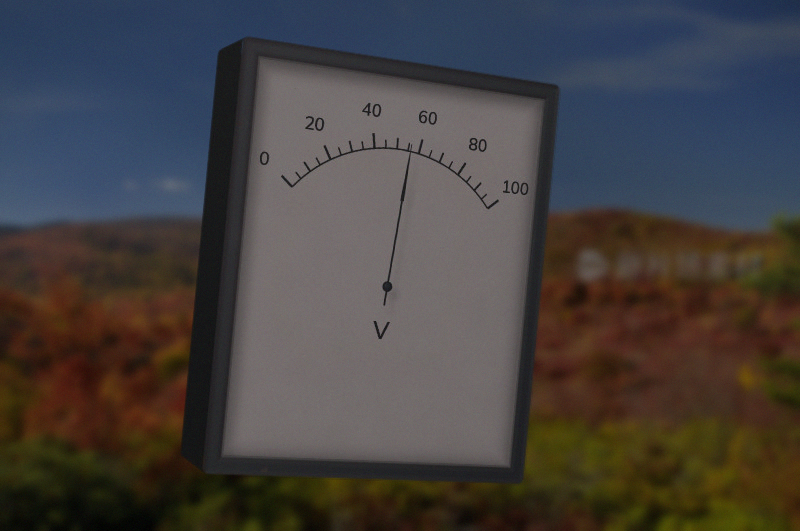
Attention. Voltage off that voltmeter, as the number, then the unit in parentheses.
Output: 55 (V)
